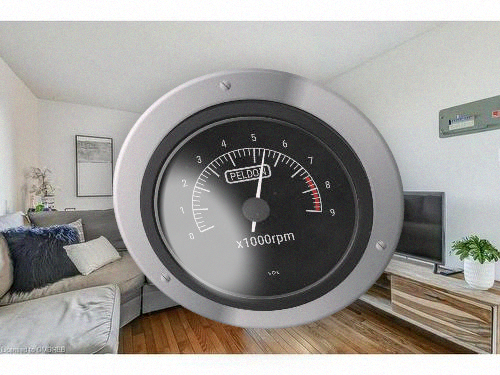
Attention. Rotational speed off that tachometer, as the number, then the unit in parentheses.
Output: 5400 (rpm)
